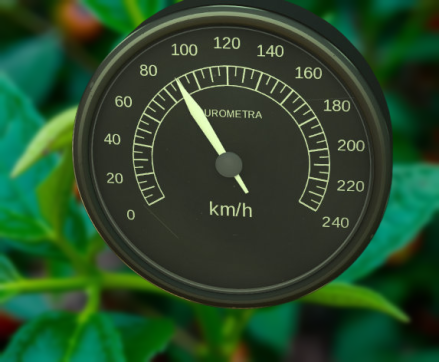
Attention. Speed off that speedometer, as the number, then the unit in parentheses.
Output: 90 (km/h)
